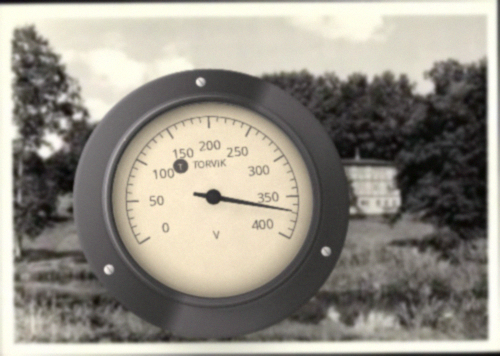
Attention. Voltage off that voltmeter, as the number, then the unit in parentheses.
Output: 370 (V)
